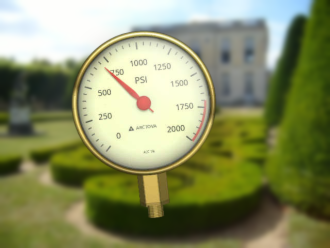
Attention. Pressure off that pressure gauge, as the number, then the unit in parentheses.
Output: 700 (psi)
